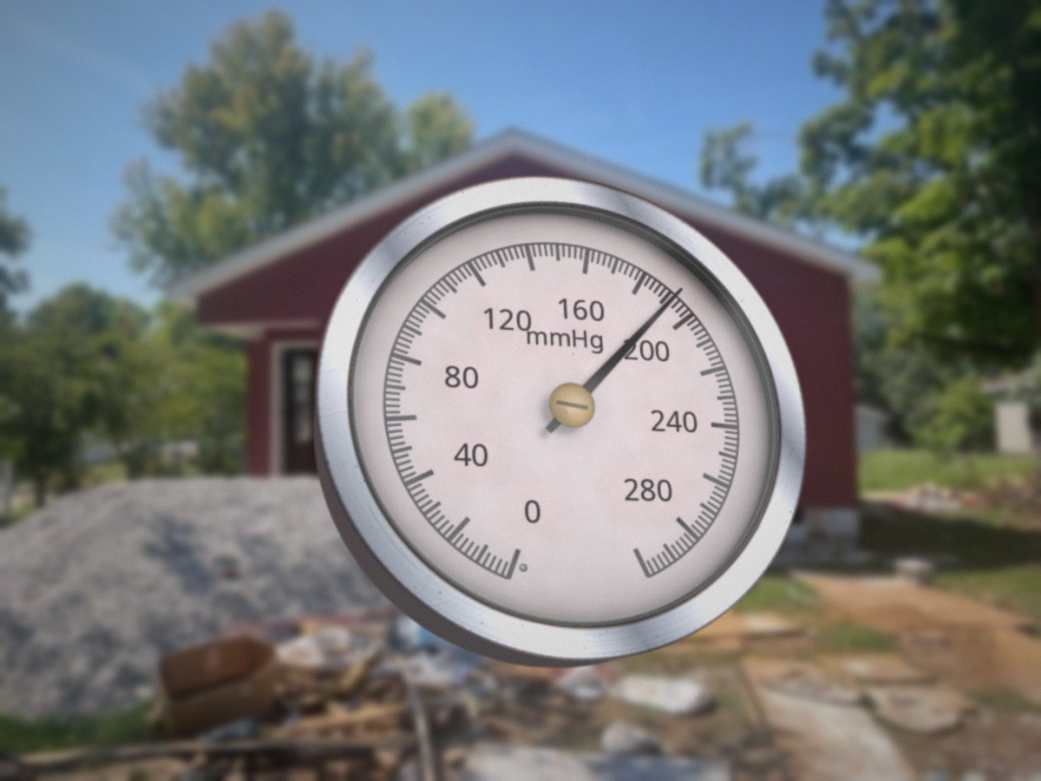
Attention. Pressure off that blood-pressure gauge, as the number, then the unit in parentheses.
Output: 192 (mmHg)
